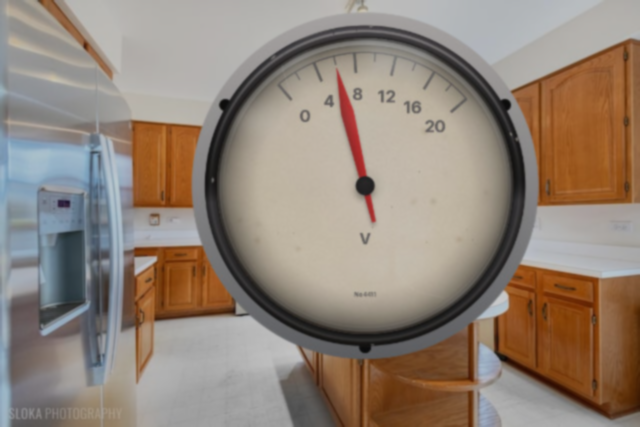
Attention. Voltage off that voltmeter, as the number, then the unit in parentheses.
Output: 6 (V)
